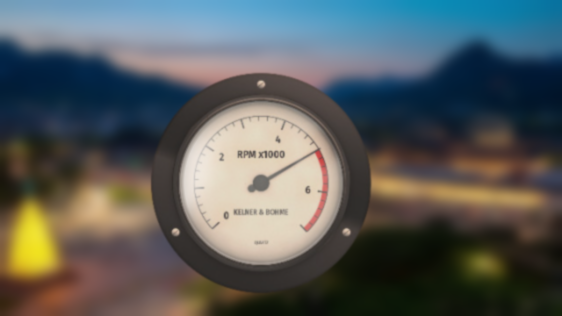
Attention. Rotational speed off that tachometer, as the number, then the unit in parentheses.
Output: 5000 (rpm)
